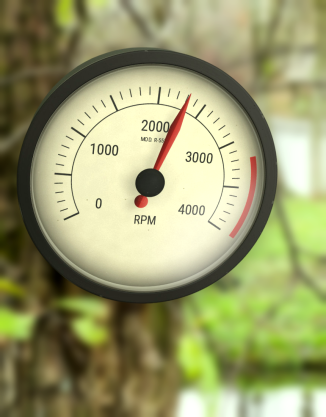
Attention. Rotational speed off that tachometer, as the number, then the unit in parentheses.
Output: 2300 (rpm)
